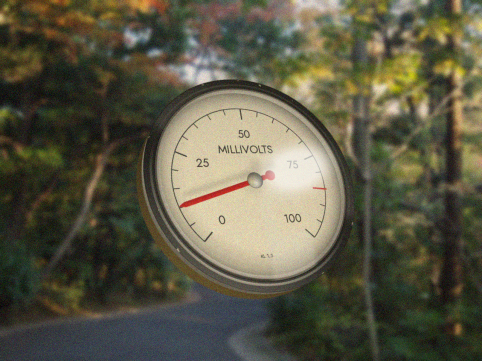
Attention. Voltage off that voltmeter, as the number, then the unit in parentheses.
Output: 10 (mV)
